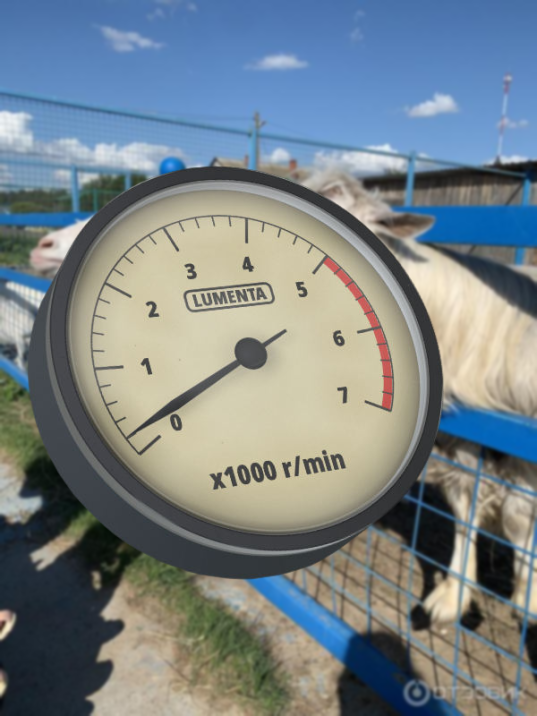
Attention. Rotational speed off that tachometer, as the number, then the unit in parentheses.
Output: 200 (rpm)
